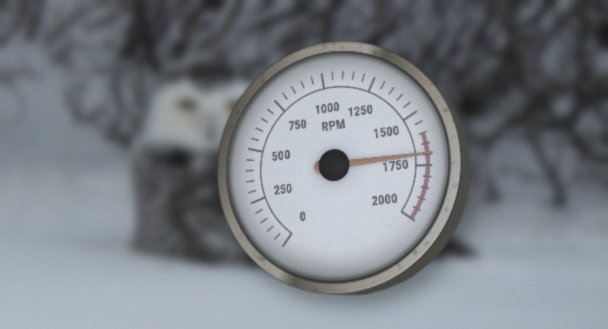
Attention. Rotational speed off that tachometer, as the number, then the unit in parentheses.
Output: 1700 (rpm)
